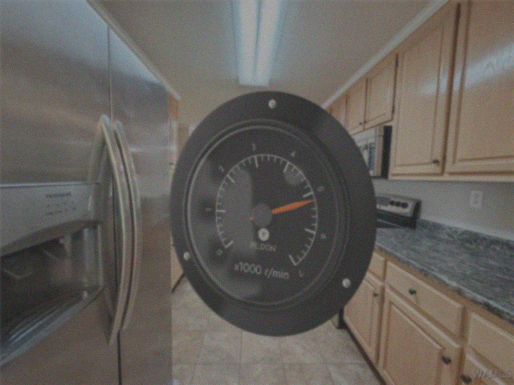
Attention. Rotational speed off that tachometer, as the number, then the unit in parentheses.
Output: 5200 (rpm)
